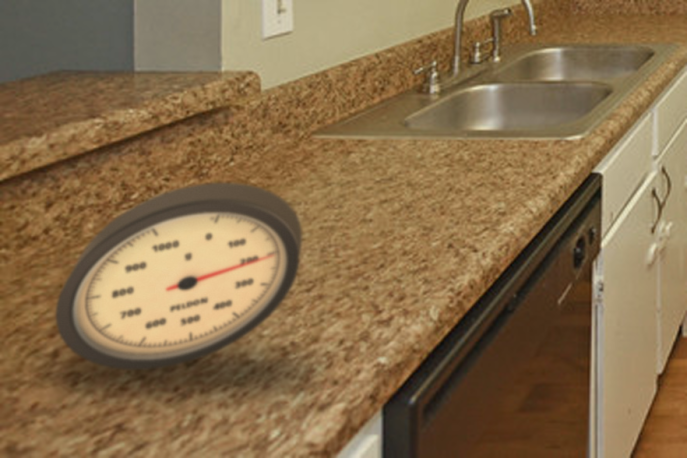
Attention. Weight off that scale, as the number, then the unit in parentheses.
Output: 200 (g)
